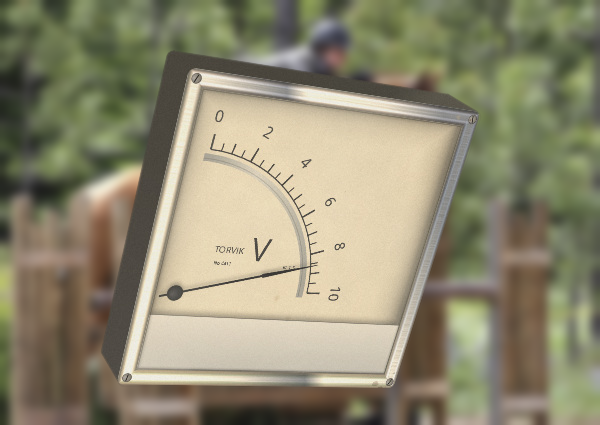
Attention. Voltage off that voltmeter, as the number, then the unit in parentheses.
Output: 8.5 (V)
